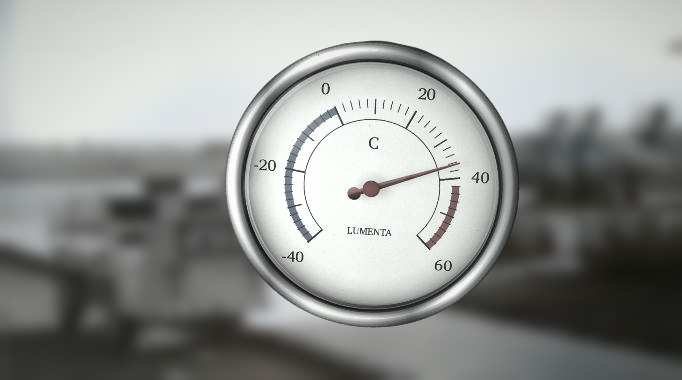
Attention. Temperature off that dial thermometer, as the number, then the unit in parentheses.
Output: 36 (°C)
